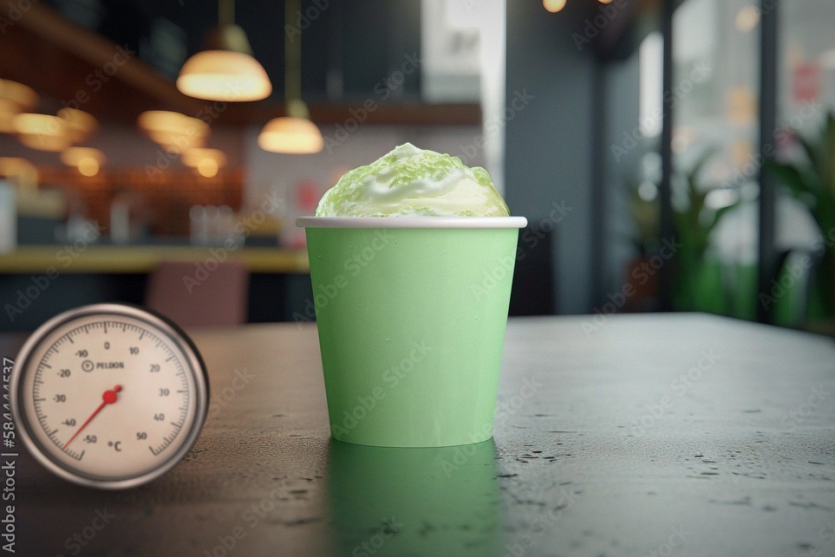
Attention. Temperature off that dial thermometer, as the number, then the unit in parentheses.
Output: -45 (°C)
